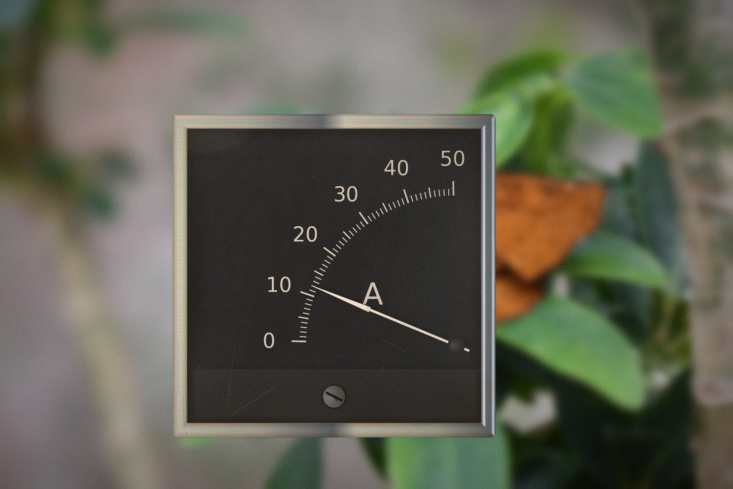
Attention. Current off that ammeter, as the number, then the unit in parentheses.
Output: 12 (A)
